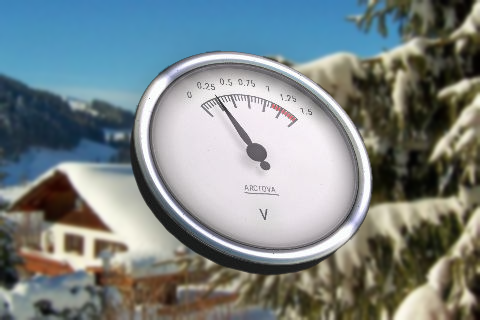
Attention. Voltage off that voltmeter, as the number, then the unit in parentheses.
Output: 0.25 (V)
